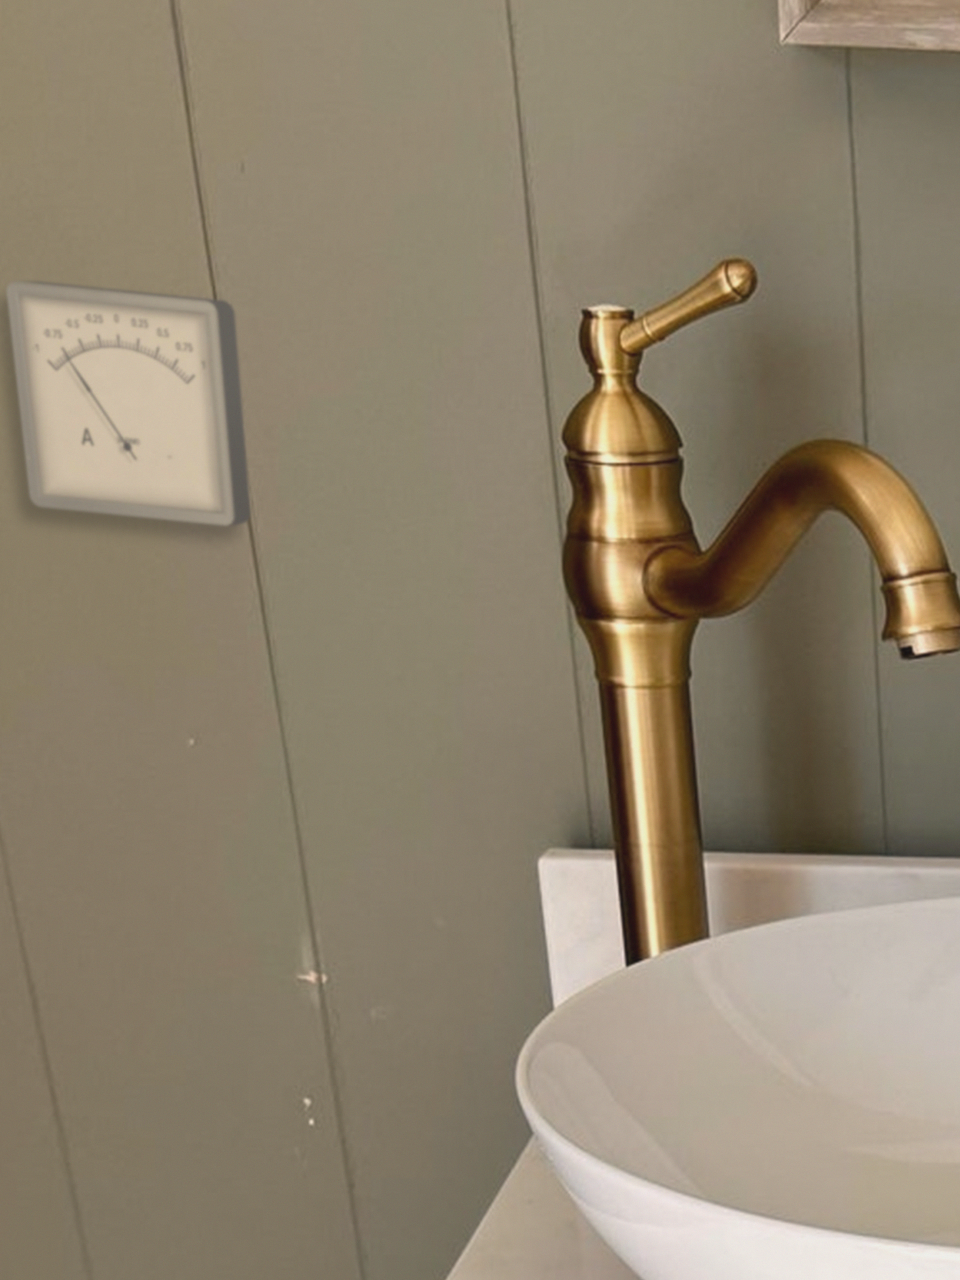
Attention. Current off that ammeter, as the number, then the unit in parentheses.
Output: -0.75 (A)
